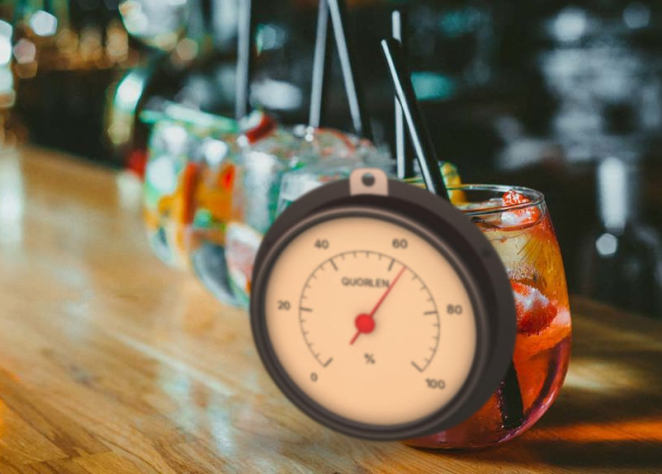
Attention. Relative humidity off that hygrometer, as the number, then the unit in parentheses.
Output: 64 (%)
